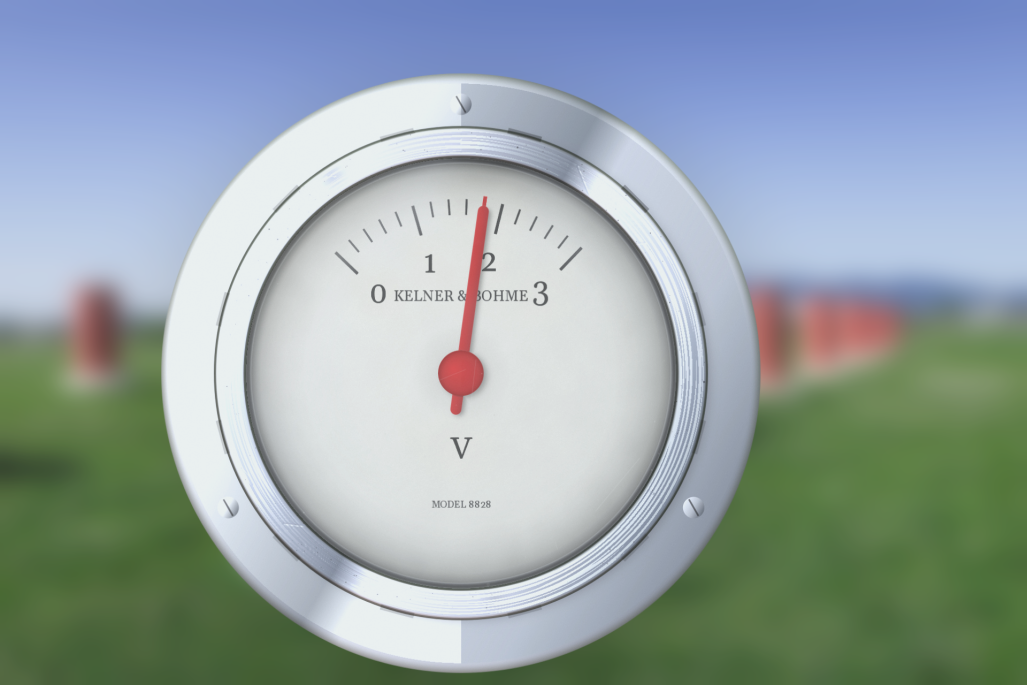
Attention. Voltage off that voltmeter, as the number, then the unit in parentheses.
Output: 1.8 (V)
